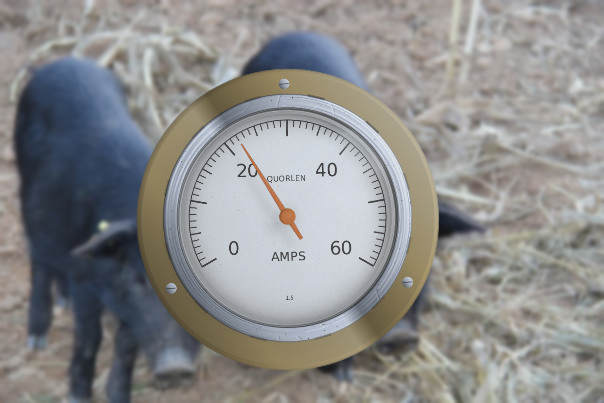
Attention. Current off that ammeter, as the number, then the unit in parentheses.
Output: 22 (A)
